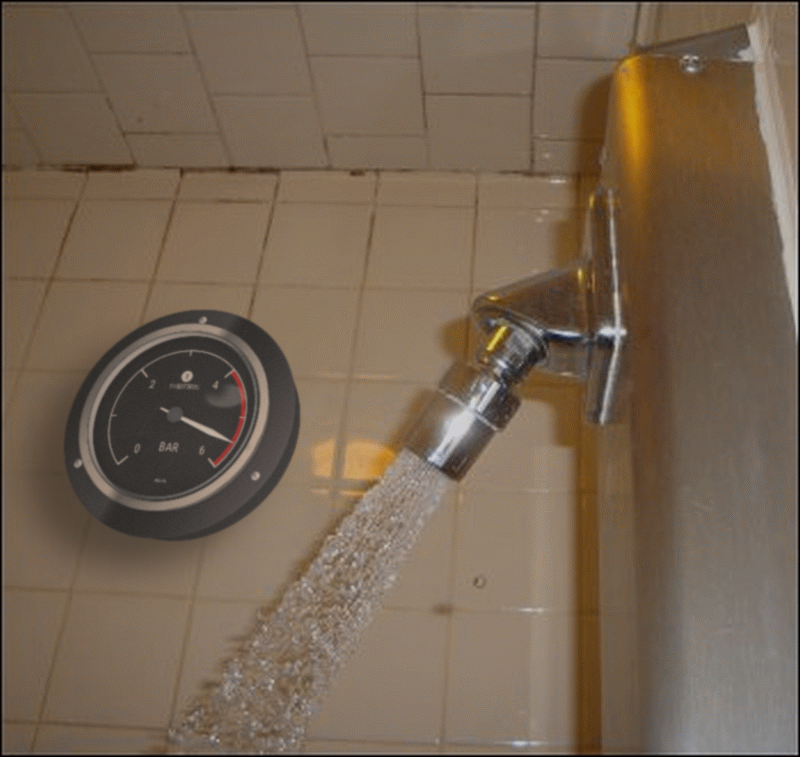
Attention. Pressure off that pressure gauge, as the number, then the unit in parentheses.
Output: 5.5 (bar)
